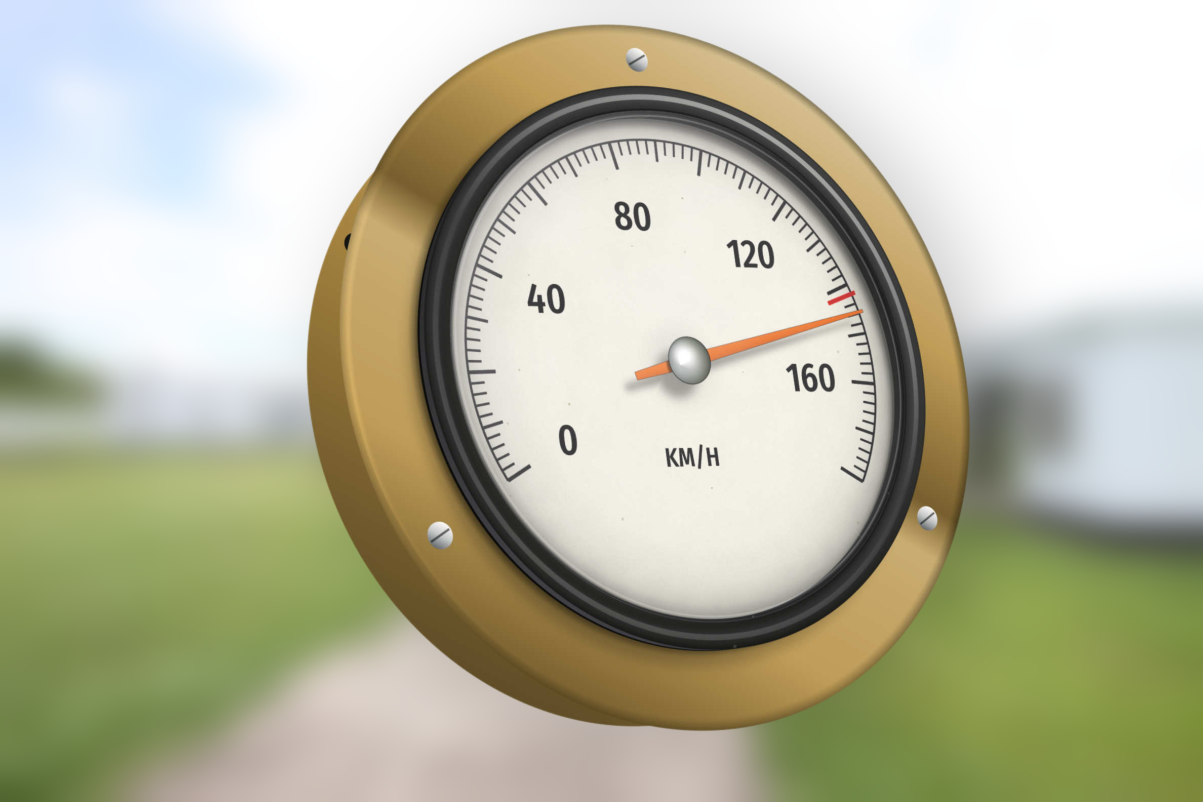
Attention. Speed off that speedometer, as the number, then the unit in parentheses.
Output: 146 (km/h)
